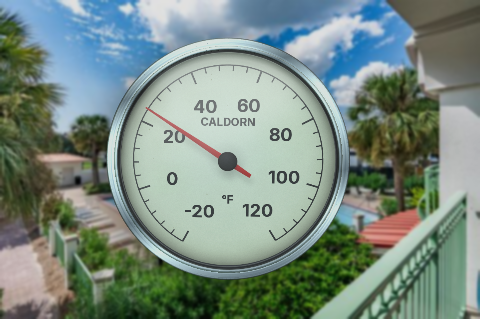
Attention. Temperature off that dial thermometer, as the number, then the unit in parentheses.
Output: 24 (°F)
